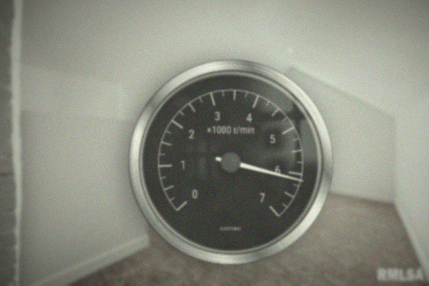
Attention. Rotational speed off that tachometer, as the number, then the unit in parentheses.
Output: 6125 (rpm)
